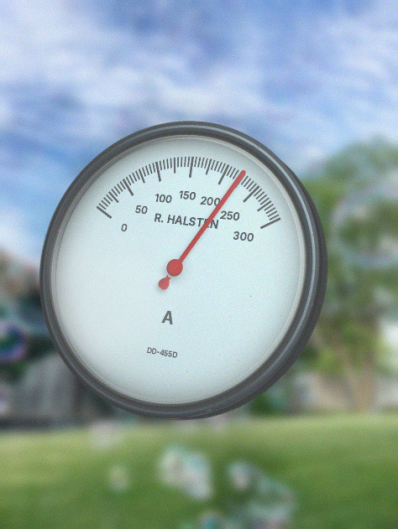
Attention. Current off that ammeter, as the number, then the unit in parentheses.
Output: 225 (A)
